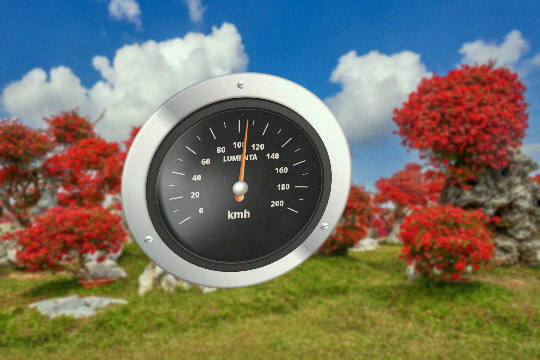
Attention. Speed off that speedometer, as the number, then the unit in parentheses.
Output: 105 (km/h)
